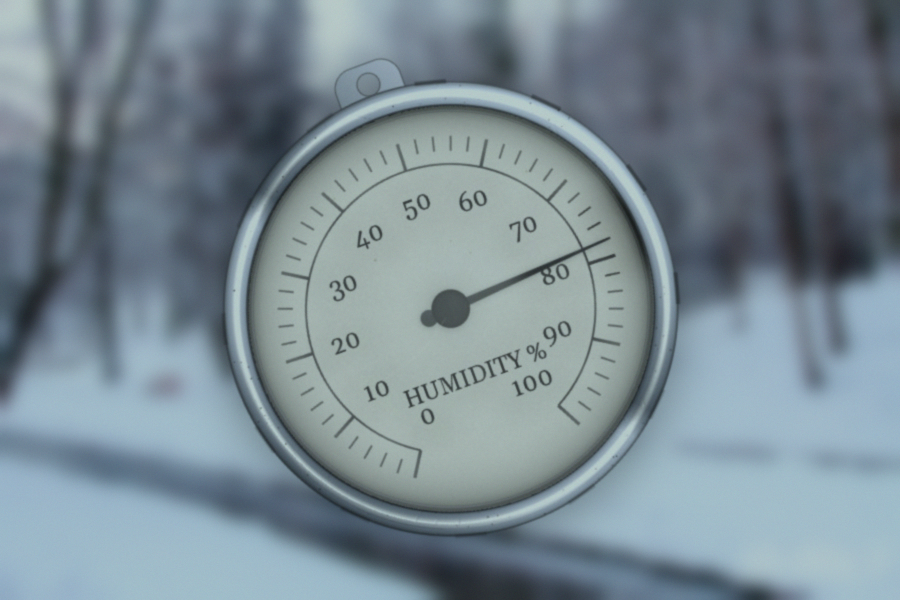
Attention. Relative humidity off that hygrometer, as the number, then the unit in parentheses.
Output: 78 (%)
